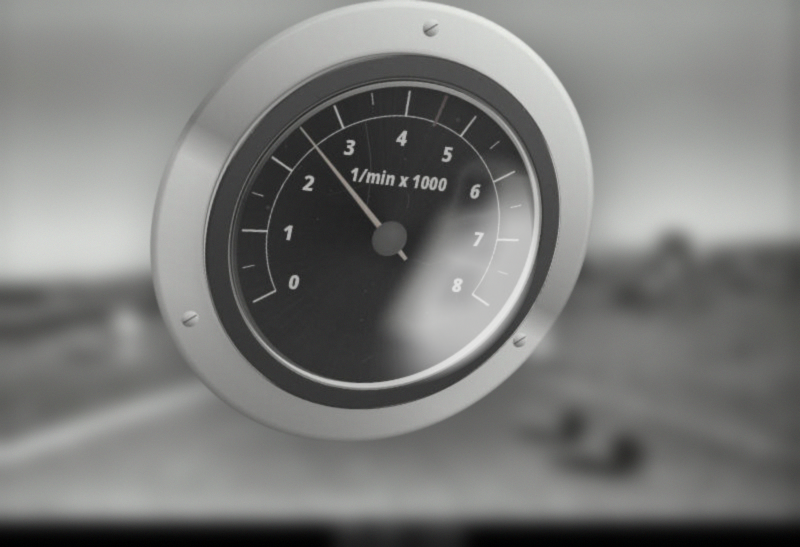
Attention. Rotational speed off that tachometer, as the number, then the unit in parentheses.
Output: 2500 (rpm)
